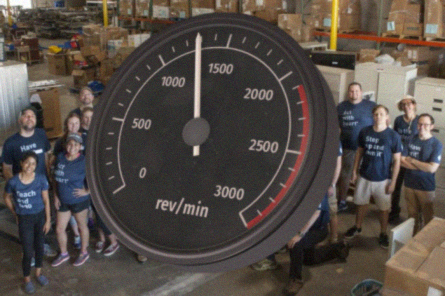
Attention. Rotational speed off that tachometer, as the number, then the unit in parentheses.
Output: 1300 (rpm)
